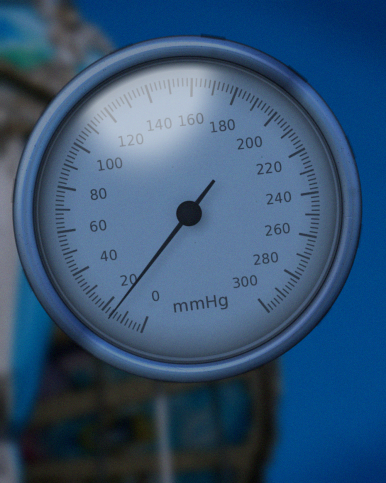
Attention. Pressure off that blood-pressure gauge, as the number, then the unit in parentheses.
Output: 16 (mmHg)
